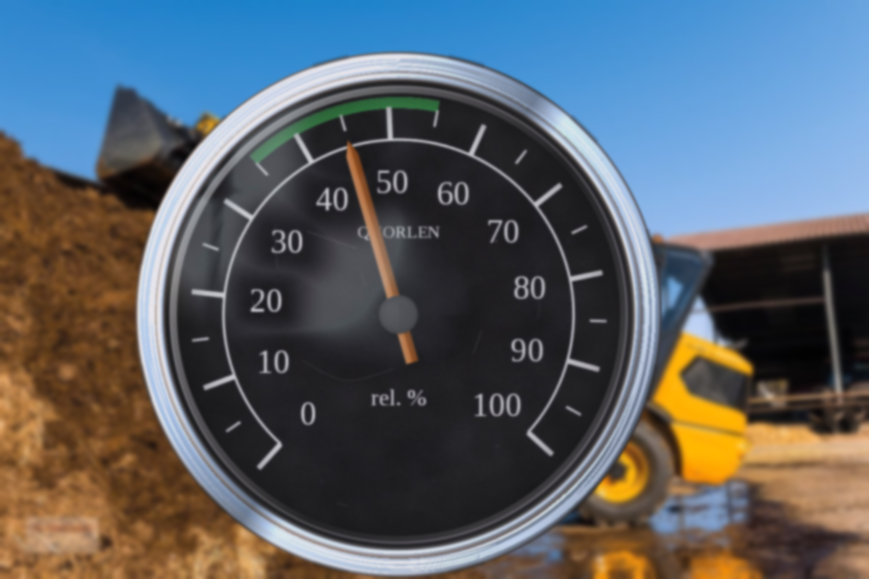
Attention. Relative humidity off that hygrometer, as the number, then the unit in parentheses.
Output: 45 (%)
